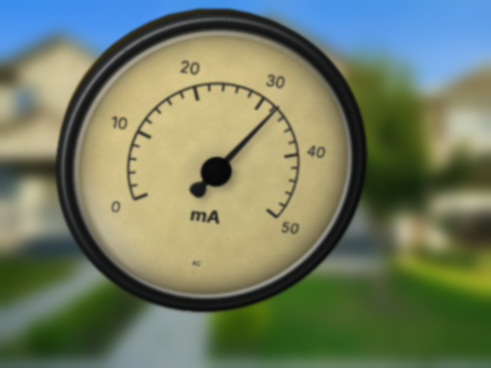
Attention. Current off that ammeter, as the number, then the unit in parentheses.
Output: 32 (mA)
